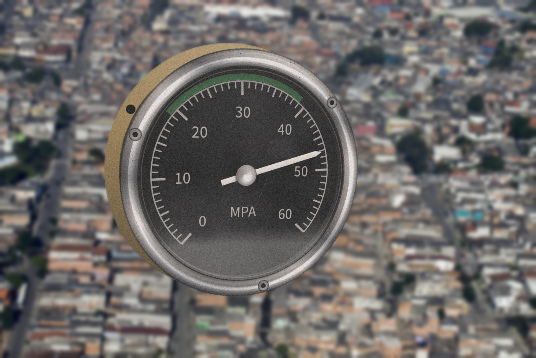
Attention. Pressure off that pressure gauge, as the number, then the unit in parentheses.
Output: 47 (MPa)
